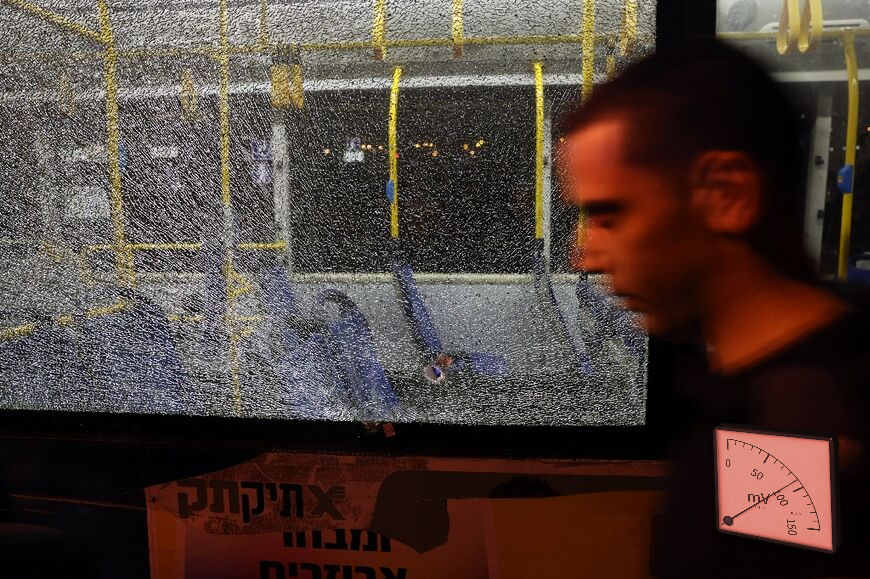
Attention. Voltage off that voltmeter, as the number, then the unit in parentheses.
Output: 90 (mV)
